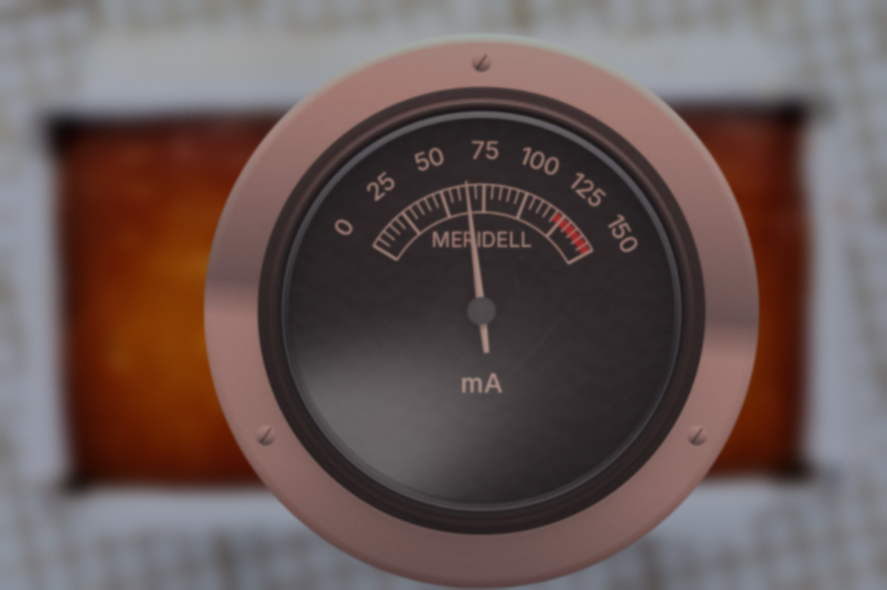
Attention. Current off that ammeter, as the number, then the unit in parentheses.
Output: 65 (mA)
